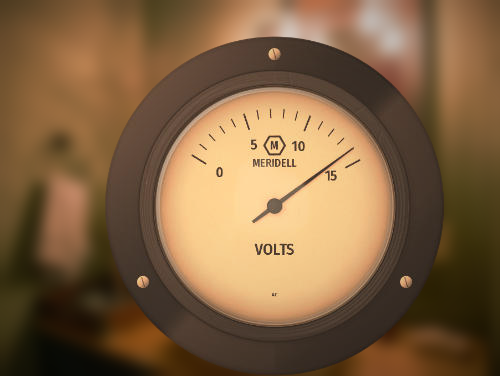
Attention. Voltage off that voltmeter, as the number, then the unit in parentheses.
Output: 14 (V)
